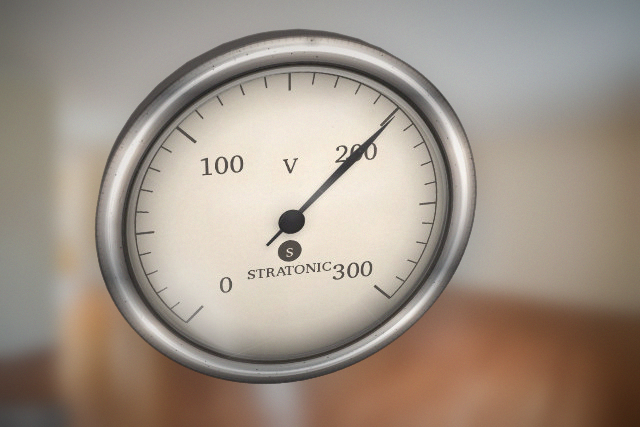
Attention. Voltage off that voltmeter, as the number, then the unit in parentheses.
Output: 200 (V)
